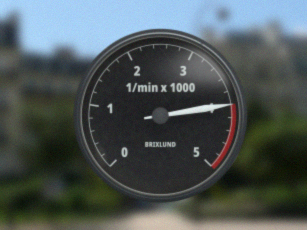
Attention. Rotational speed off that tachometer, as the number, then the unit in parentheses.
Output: 4000 (rpm)
